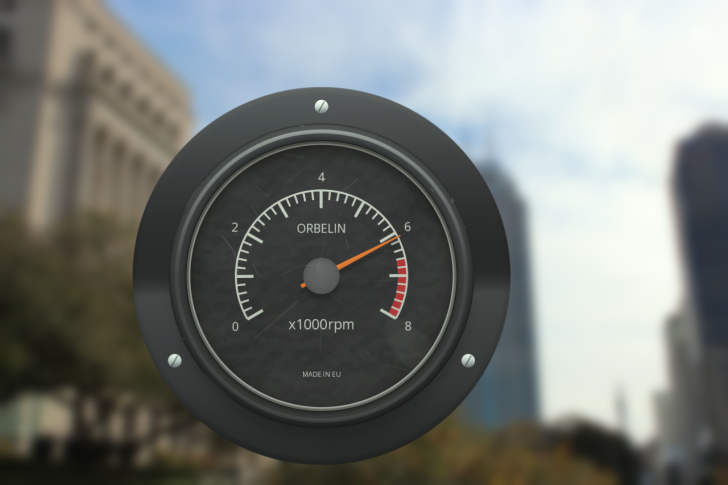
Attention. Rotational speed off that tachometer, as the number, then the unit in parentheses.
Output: 6100 (rpm)
